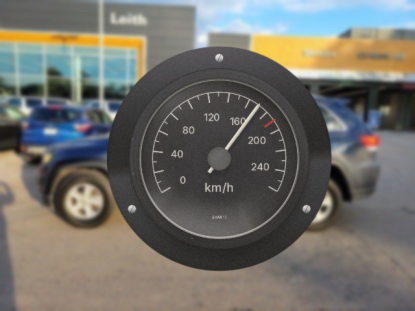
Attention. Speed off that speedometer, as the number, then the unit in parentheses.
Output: 170 (km/h)
